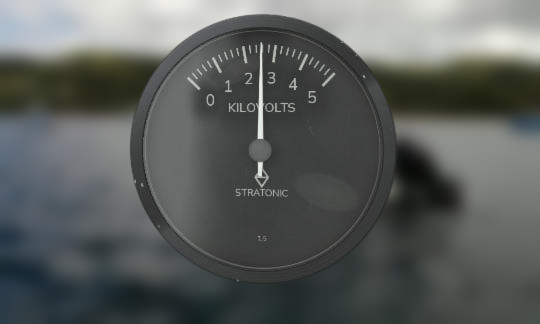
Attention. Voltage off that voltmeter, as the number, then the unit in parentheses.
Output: 2.6 (kV)
